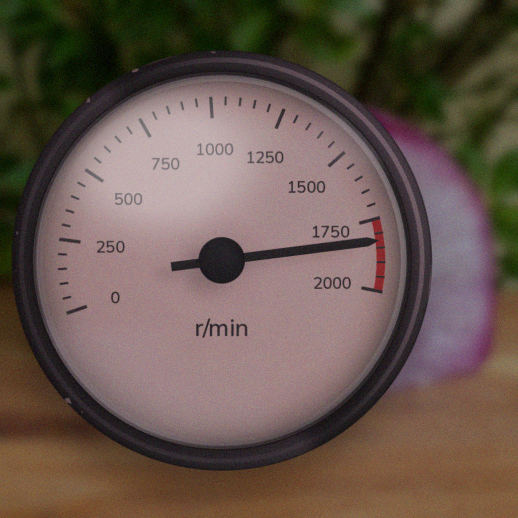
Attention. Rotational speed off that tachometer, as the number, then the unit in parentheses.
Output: 1825 (rpm)
